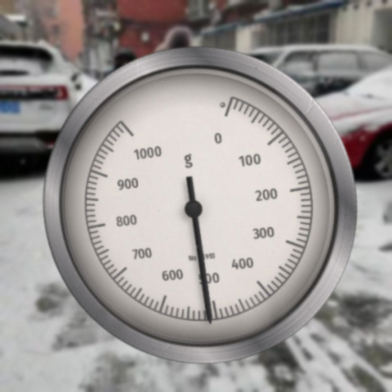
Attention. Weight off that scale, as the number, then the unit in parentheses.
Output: 510 (g)
